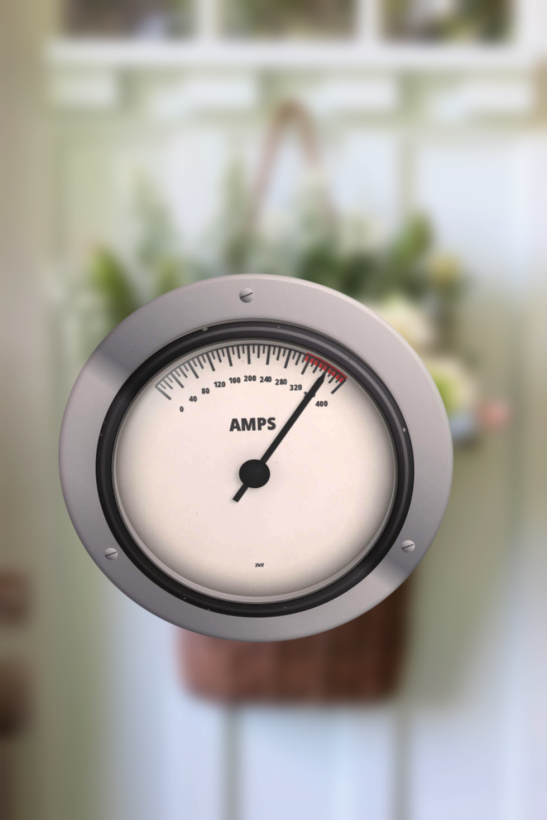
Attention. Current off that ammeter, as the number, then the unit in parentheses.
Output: 360 (A)
